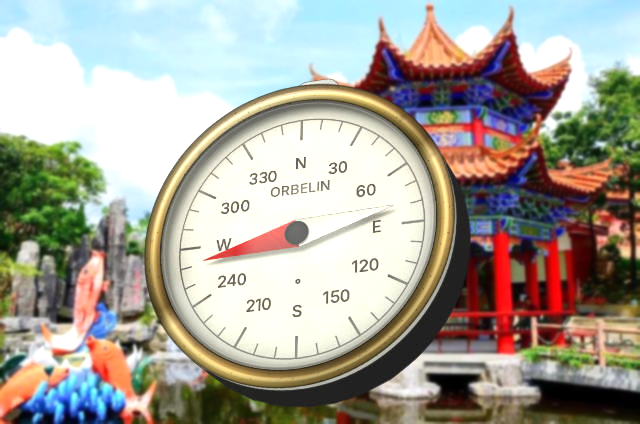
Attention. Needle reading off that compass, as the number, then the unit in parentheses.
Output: 260 (°)
